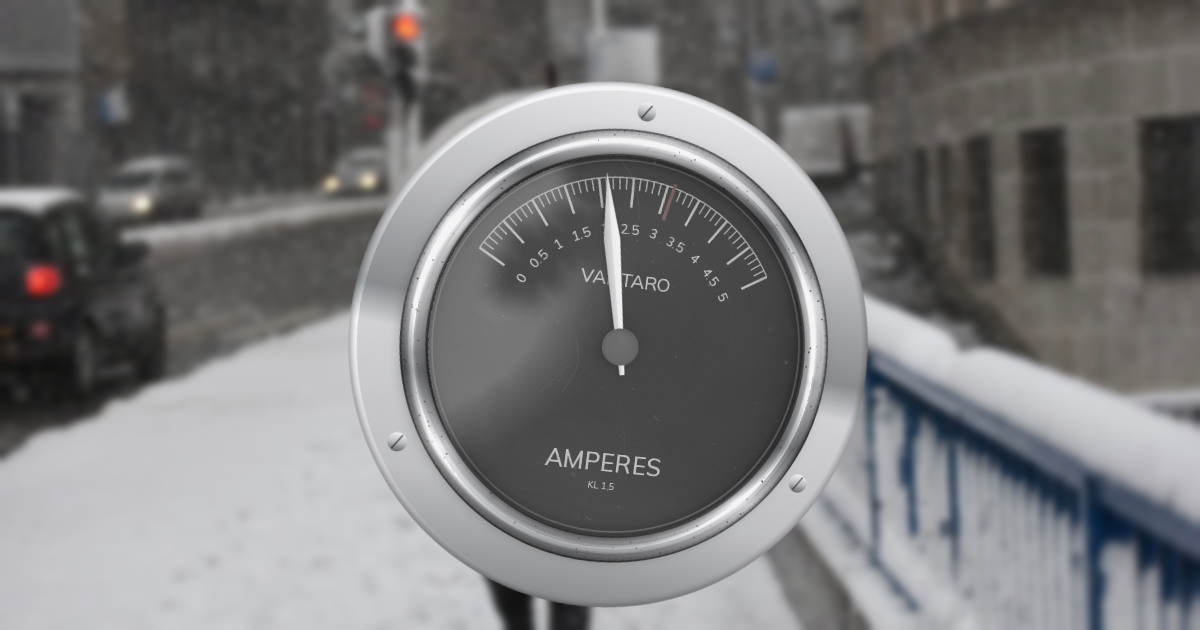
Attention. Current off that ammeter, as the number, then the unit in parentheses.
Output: 2.1 (A)
